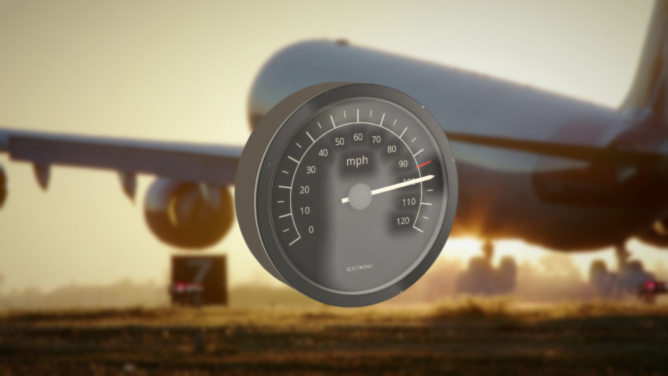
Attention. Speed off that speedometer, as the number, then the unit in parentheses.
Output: 100 (mph)
